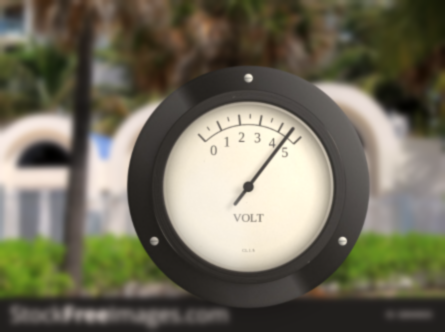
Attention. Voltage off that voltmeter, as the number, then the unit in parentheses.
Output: 4.5 (V)
